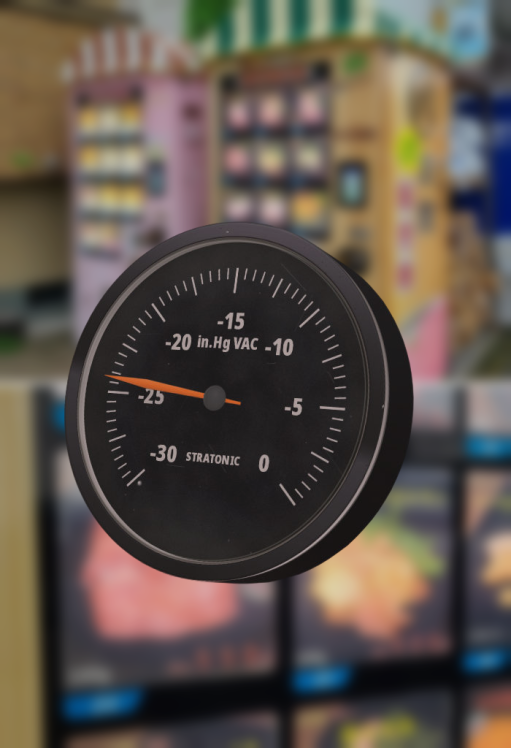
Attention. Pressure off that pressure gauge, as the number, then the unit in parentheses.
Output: -24.25 (inHg)
